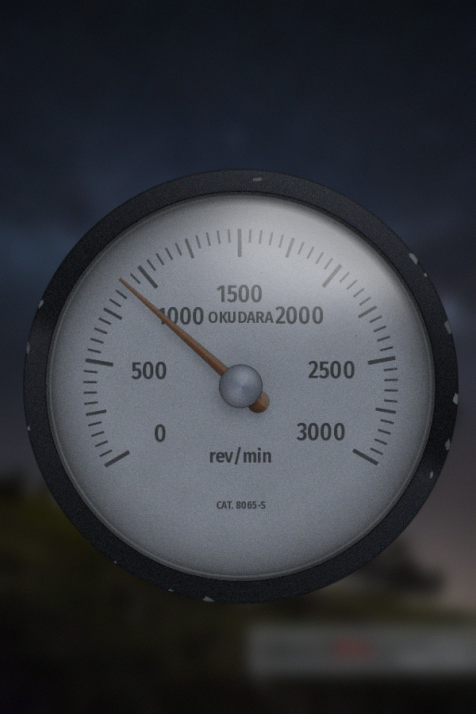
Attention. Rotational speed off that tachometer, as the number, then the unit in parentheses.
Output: 900 (rpm)
